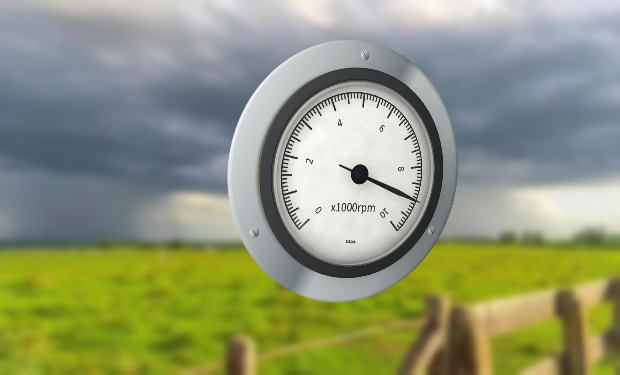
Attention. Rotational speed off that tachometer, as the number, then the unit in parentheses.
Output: 9000 (rpm)
